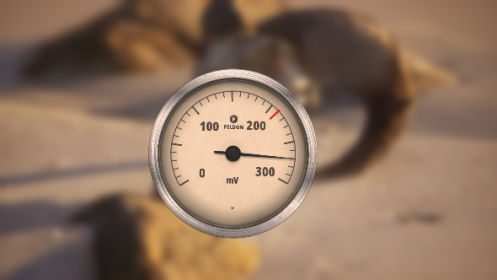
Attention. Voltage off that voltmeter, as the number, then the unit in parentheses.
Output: 270 (mV)
